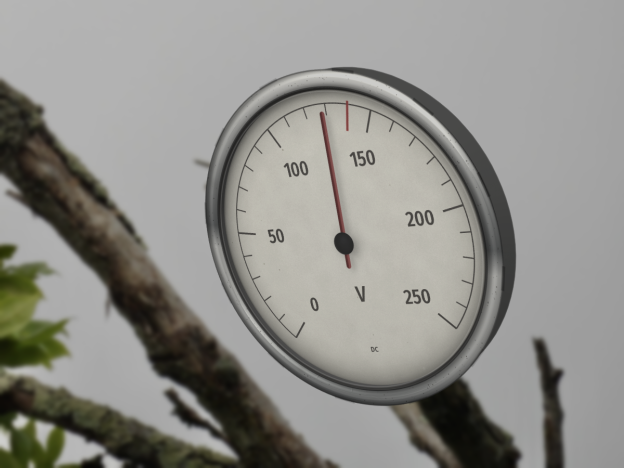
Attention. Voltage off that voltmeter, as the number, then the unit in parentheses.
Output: 130 (V)
